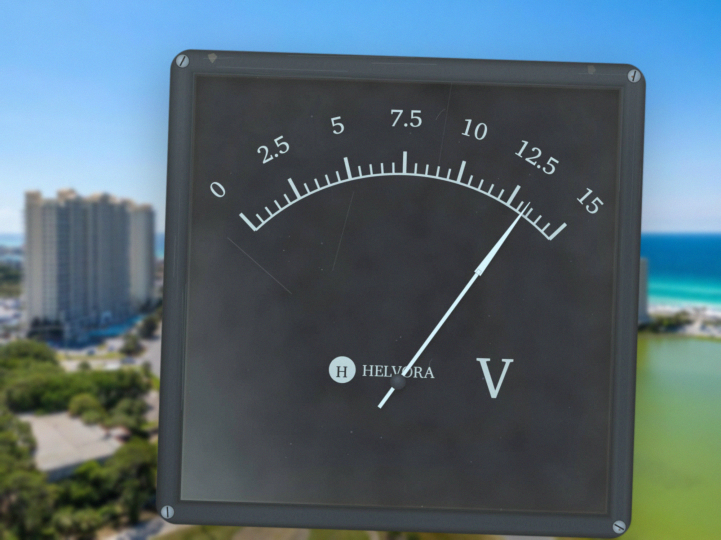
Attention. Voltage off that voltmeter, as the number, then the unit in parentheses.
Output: 13.25 (V)
